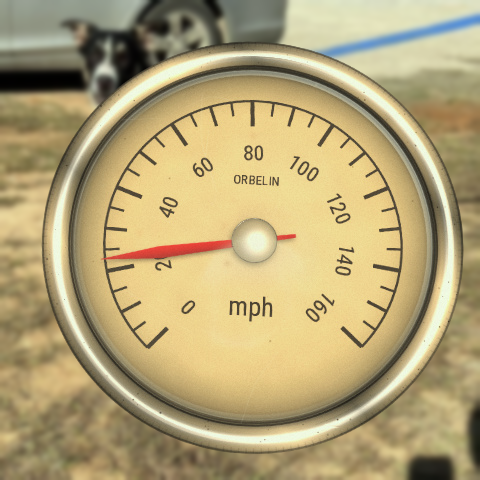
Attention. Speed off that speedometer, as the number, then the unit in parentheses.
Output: 22.5 (mph)
